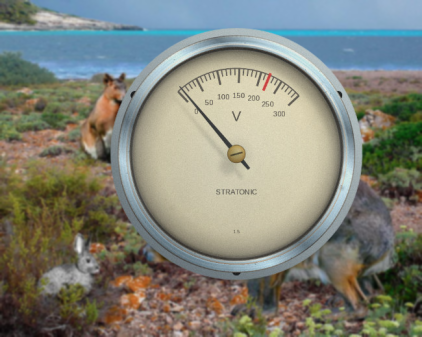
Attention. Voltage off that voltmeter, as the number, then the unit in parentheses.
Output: 10 (V)
